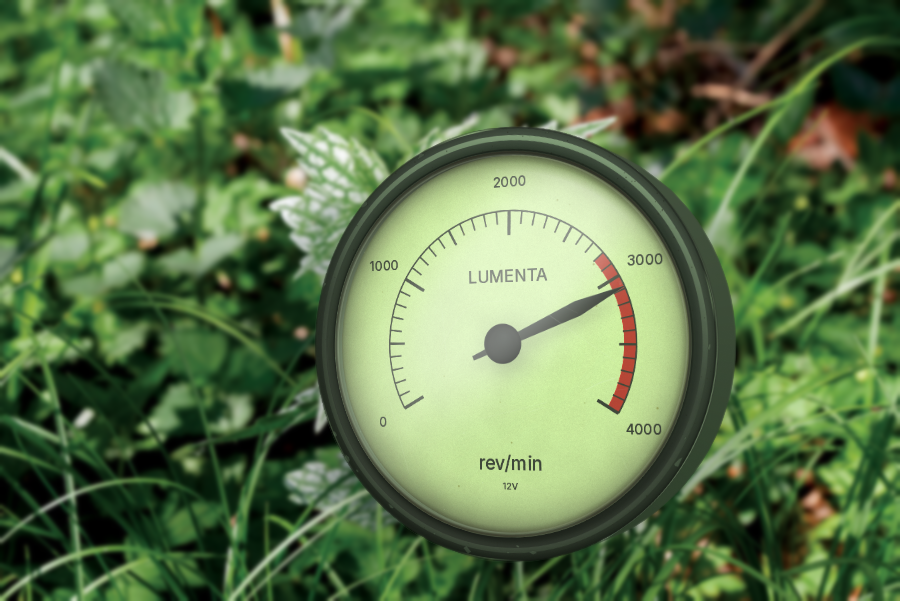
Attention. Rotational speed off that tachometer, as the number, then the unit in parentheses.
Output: 3100 (rpm)
